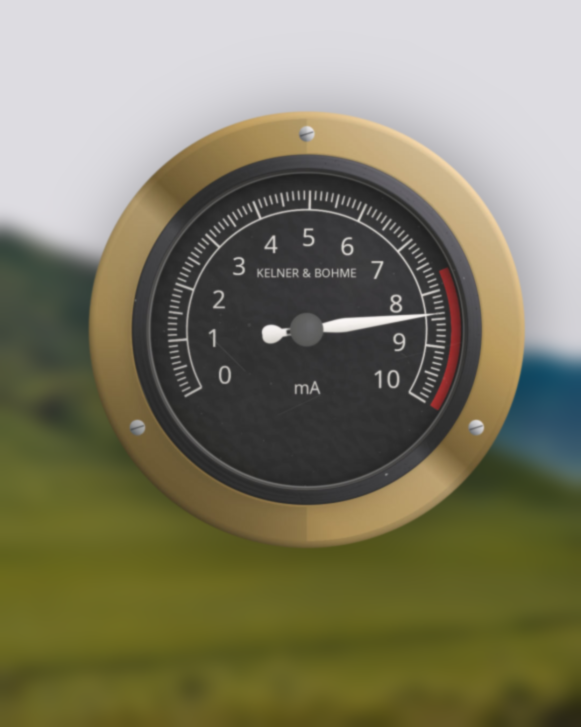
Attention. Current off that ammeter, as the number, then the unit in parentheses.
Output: 8.4 (mA)
